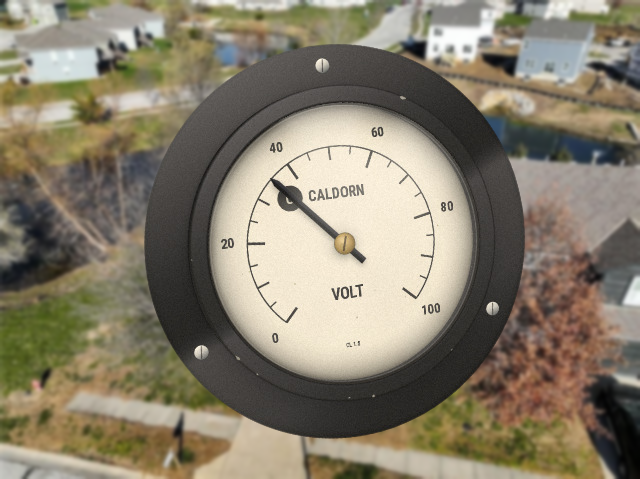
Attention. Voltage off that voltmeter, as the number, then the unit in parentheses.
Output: 35 (V)
